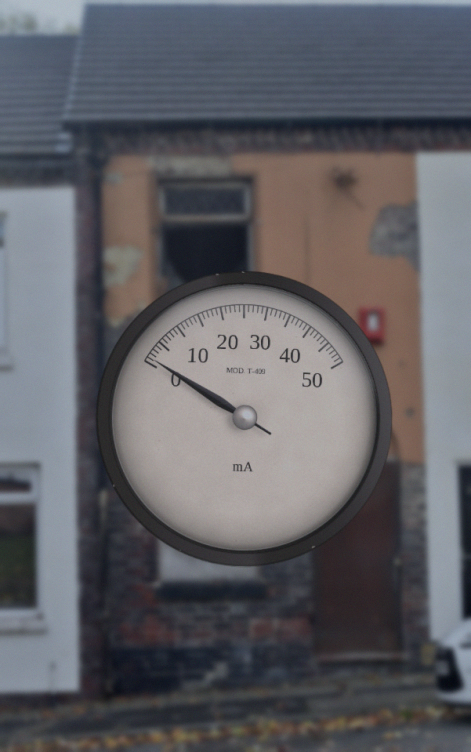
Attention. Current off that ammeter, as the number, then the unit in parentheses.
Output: 1 (mA)
